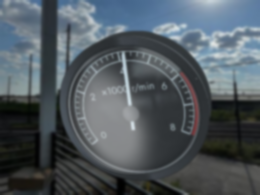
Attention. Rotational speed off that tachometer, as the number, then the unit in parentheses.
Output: 4200 (rpm)
